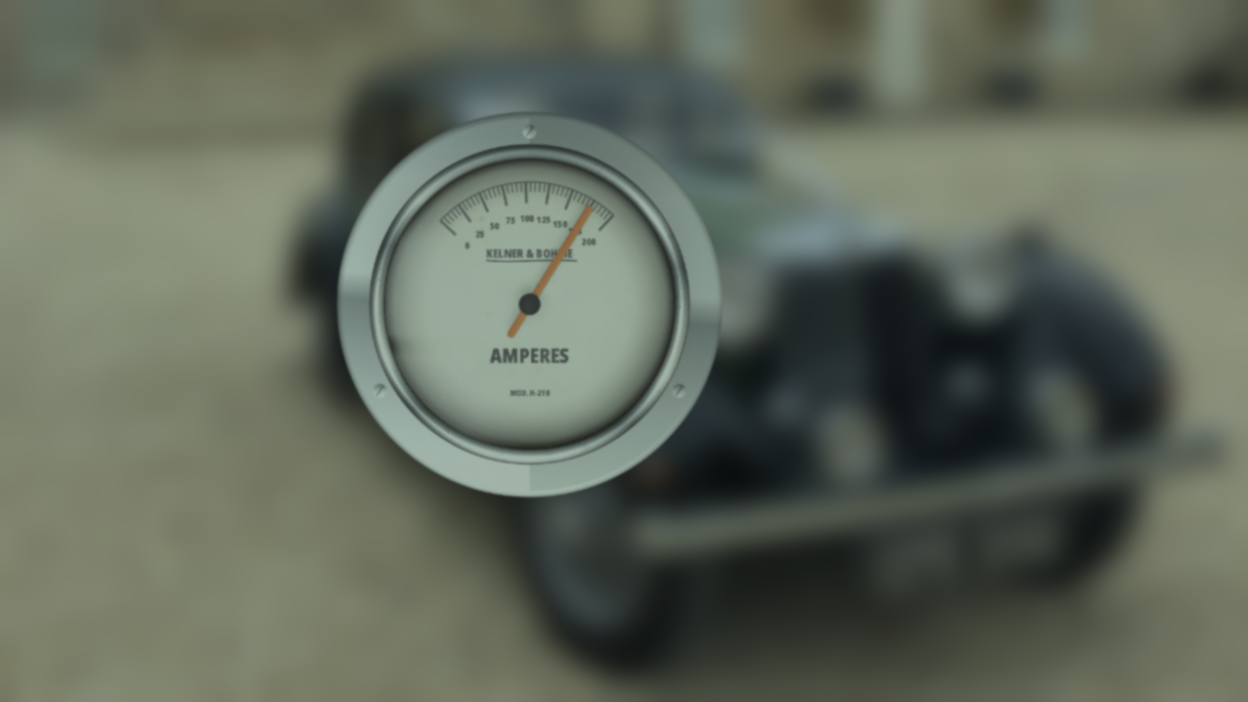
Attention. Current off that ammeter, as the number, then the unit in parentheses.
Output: 175 (A)
